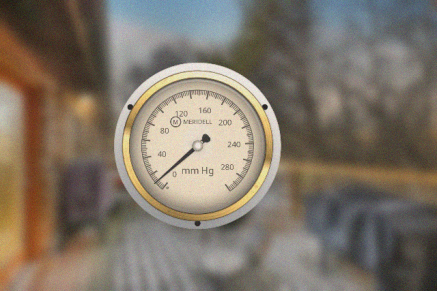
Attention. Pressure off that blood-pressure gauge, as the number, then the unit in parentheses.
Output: 10 (mmHg)
